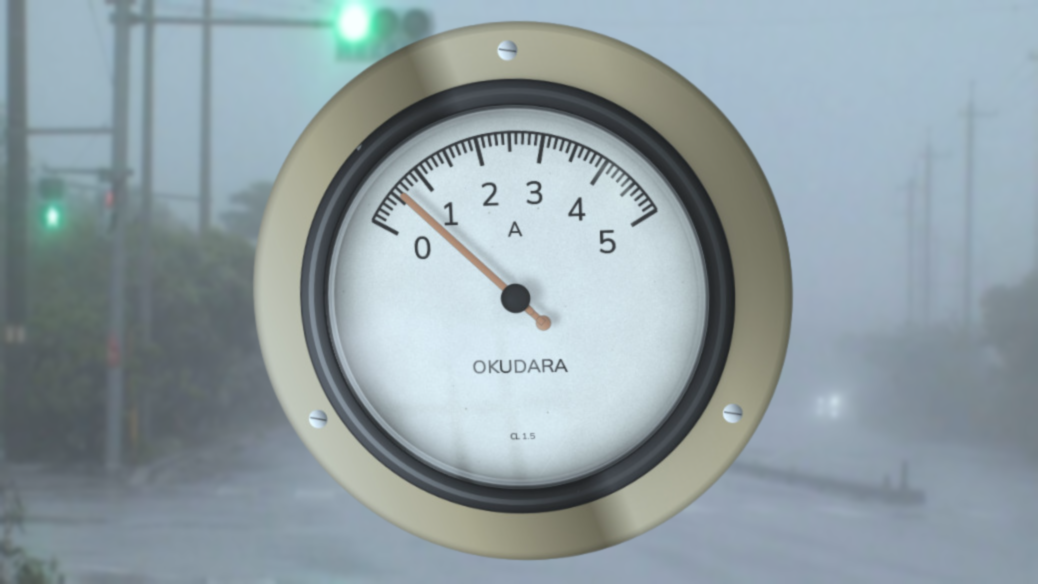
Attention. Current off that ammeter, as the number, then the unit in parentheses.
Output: 0.6 (A)
